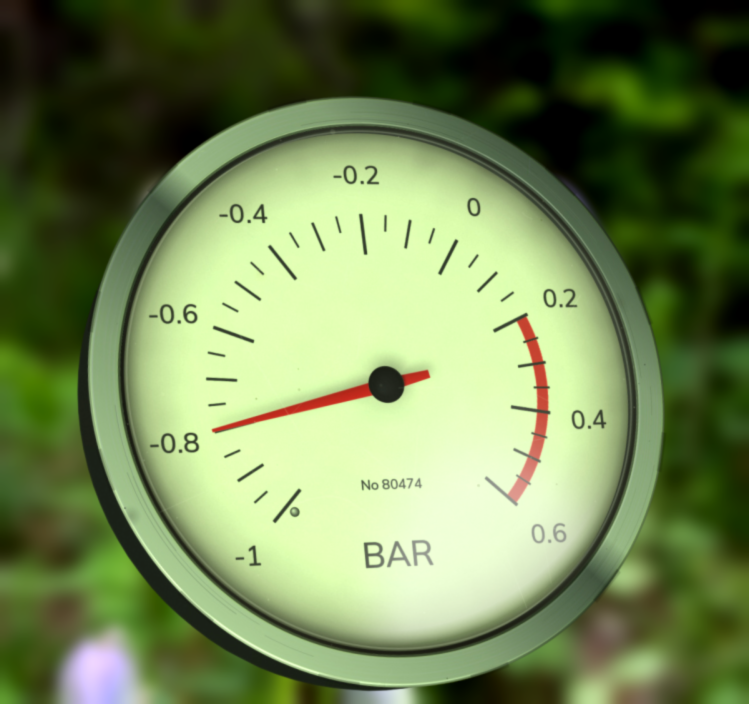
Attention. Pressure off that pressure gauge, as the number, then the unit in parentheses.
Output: -0.8 (bar)
